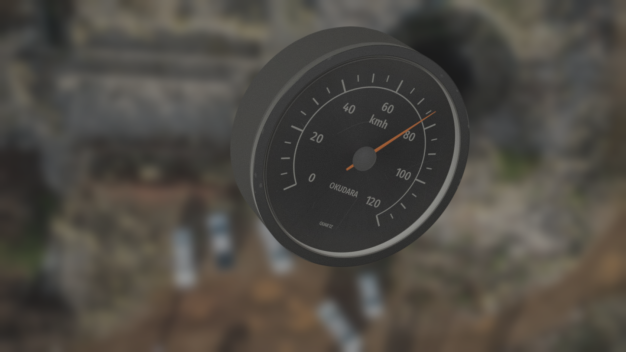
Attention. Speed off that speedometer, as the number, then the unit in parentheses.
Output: 75 (km/h)
